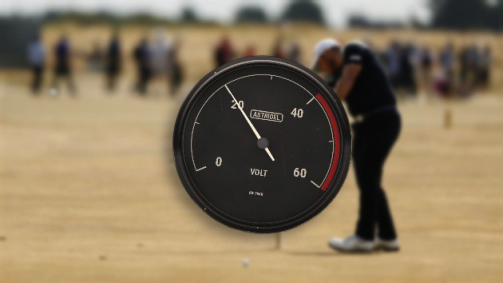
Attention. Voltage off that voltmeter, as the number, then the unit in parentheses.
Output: 20 (V)
